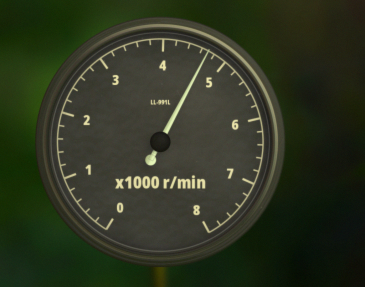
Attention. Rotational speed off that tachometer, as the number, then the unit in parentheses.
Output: 4700 (rpm)
